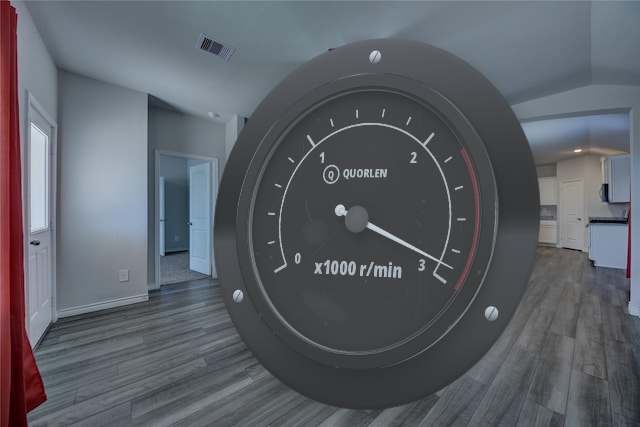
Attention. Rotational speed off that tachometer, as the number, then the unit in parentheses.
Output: 2900 (rpm)
